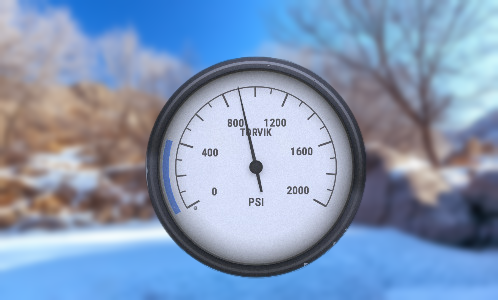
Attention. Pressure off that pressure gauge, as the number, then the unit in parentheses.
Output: 900 (psi)
